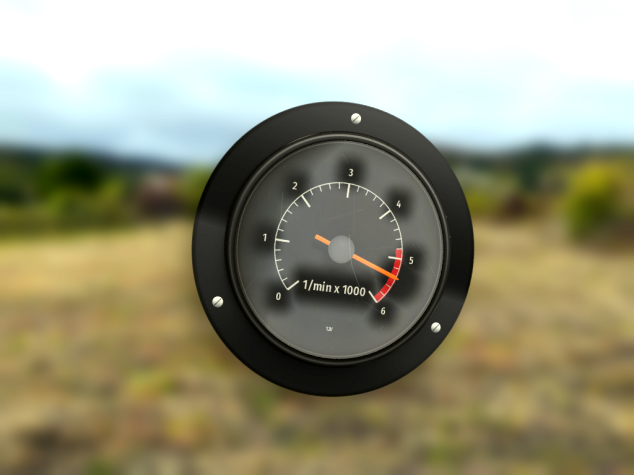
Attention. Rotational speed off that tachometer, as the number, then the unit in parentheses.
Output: 5400 (rpm)
